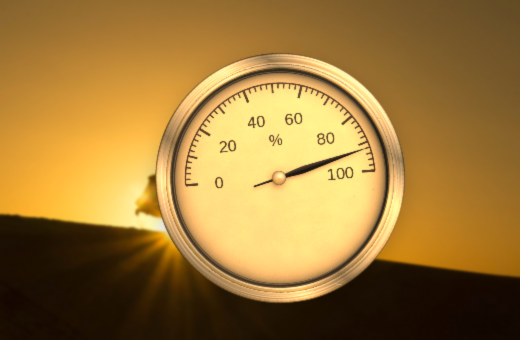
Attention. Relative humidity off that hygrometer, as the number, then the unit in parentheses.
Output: 92 (%)
